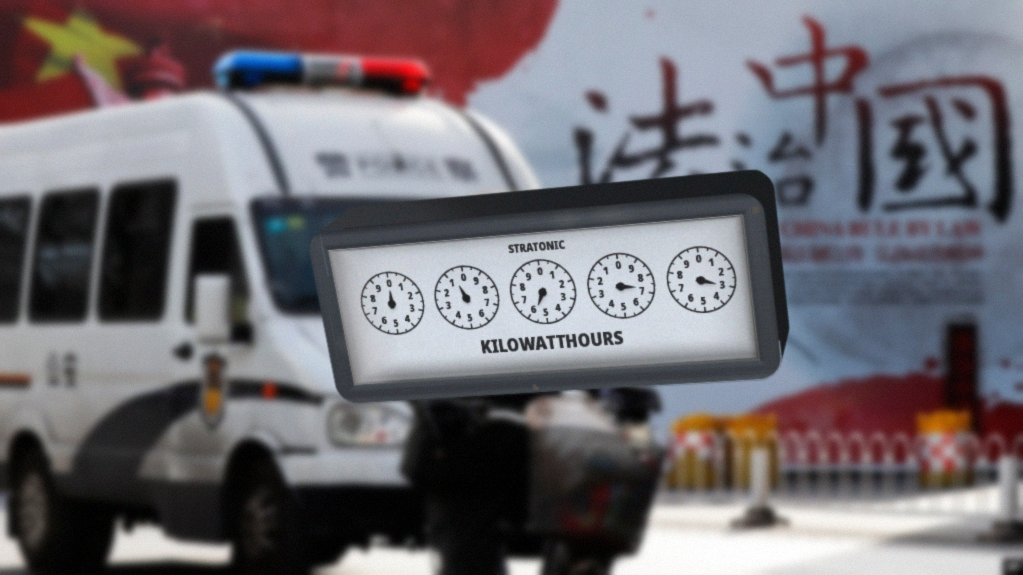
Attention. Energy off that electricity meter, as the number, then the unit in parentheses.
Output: 573 (kWh)
